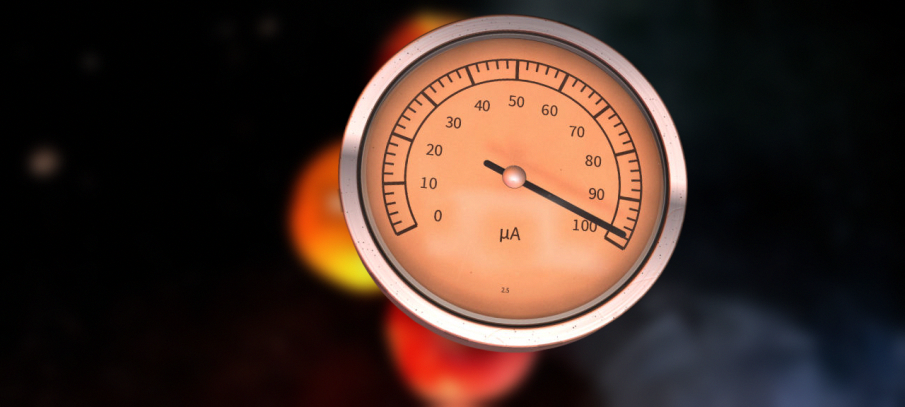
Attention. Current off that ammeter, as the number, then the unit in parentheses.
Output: 98 (µA)
